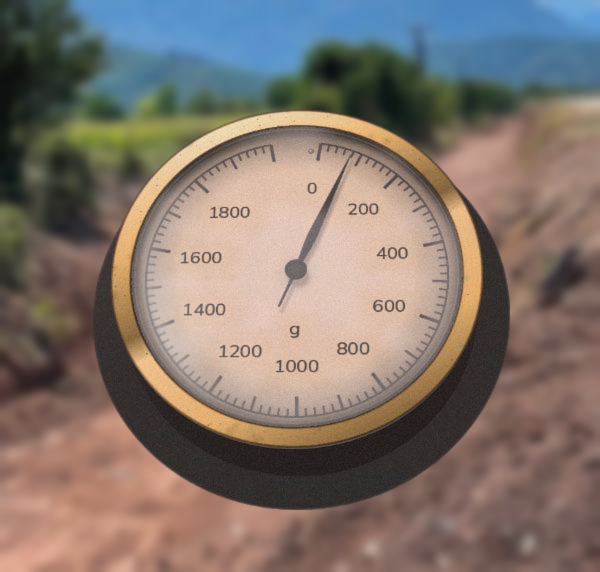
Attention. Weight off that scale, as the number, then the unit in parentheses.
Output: 80 (g)
